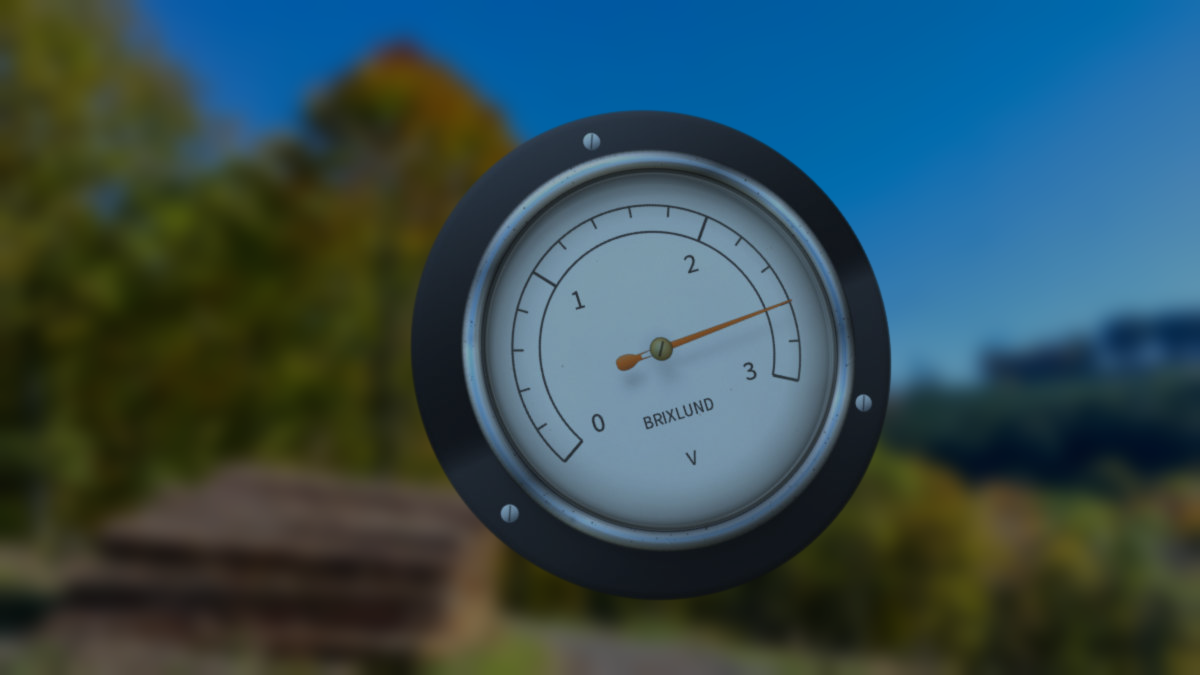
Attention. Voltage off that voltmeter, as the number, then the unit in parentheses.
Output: 2.6 (V)
